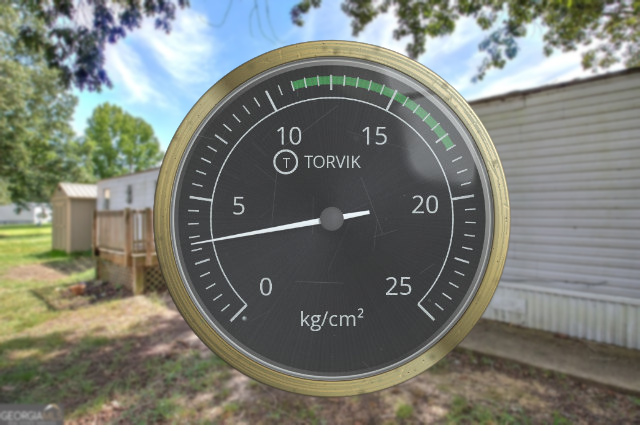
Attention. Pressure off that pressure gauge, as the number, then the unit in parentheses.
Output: 3.25 (kg/cm²)
